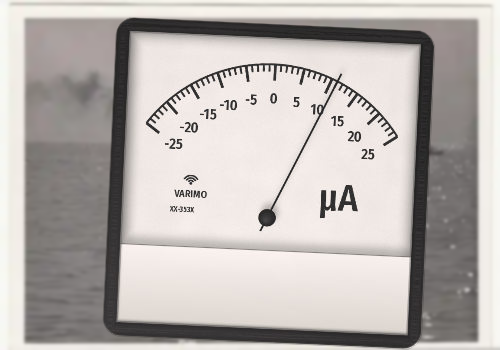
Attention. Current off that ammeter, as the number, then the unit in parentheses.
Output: 11 (µA)
